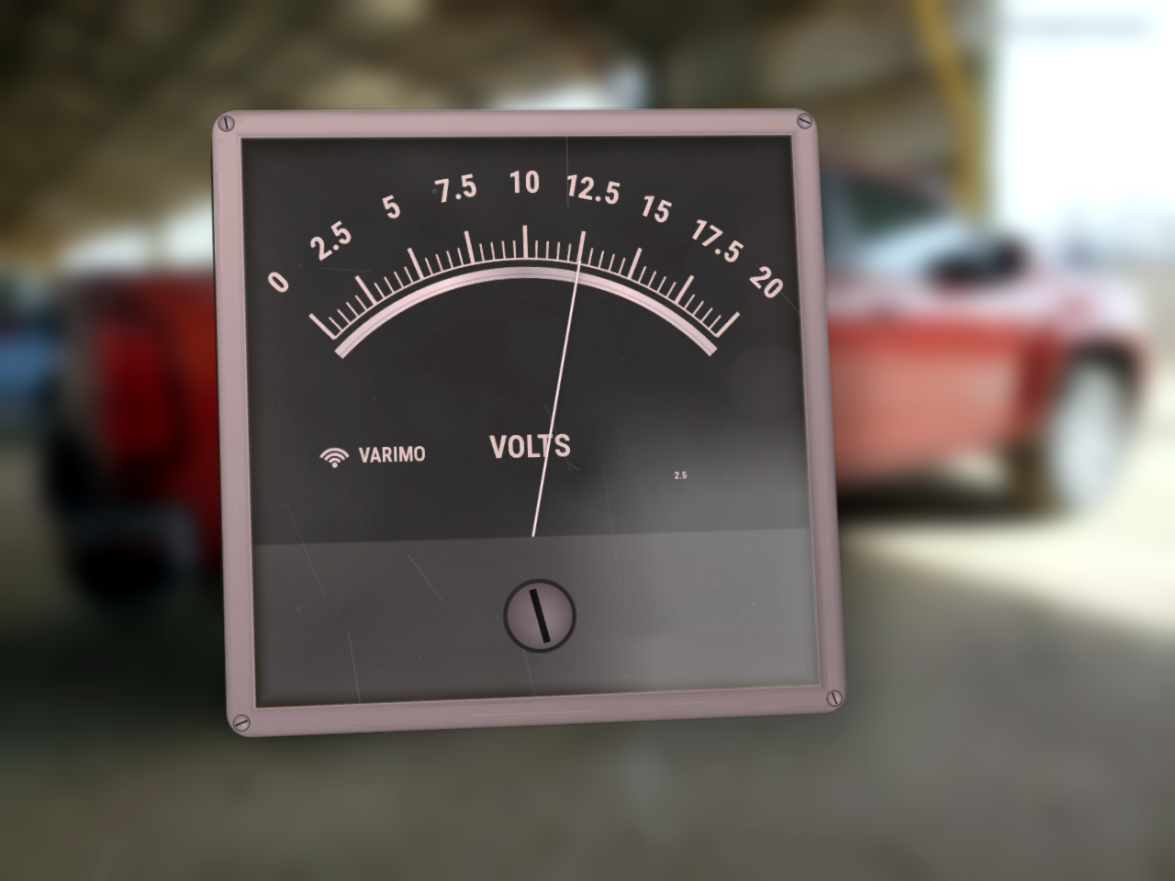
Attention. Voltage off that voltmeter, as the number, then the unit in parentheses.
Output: 12.5 (V)
